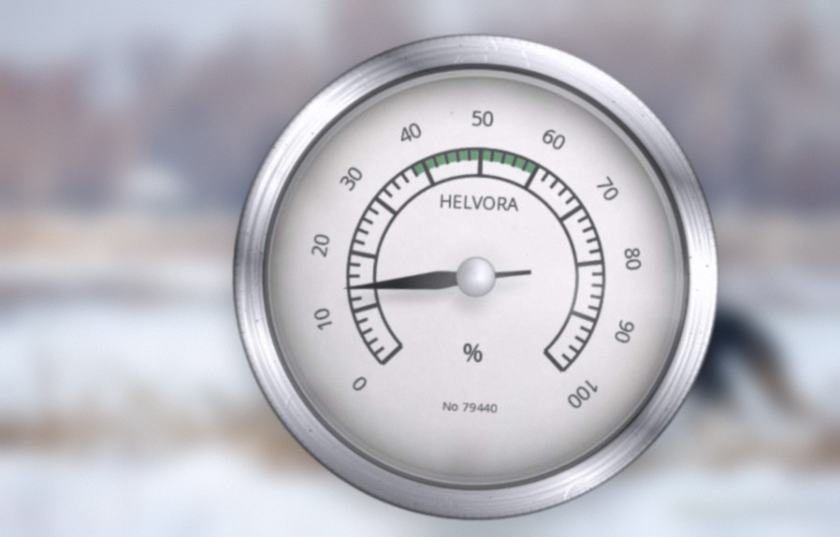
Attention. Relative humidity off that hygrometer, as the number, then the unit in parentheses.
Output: 14 (%)
